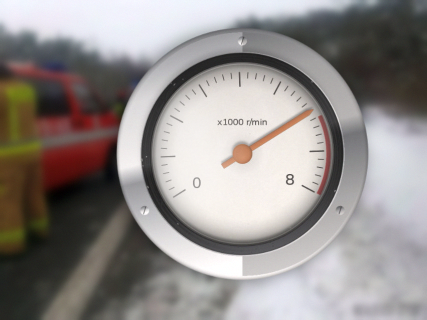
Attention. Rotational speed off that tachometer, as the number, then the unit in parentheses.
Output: 6000 (rpm)
